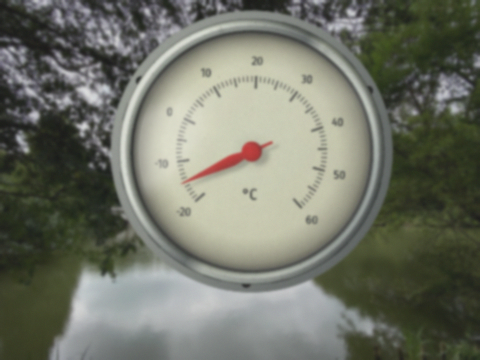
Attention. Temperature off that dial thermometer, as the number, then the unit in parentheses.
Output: -15 (°C)
